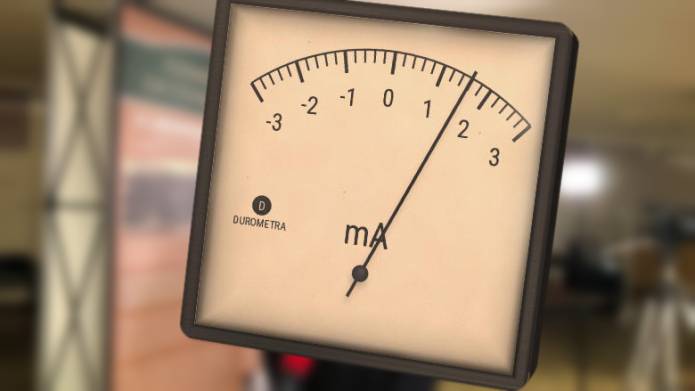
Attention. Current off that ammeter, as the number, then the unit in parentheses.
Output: 1.6 (mA)
